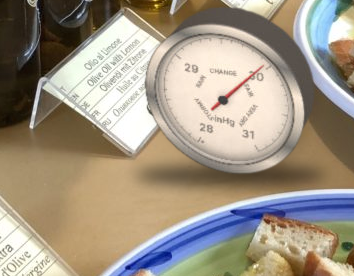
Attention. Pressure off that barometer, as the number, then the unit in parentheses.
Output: 29.95 (inHg)
